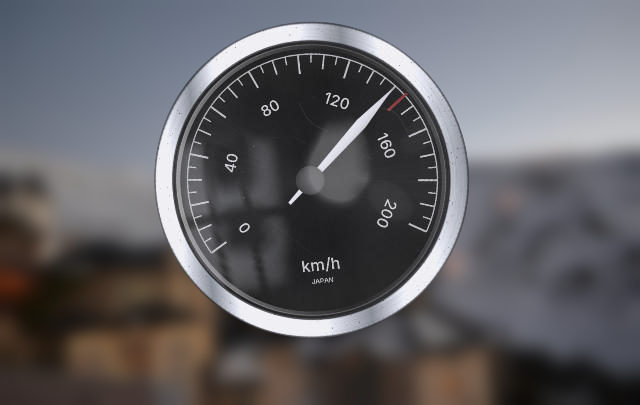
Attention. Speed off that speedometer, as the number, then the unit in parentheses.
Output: 140 (km/h)
